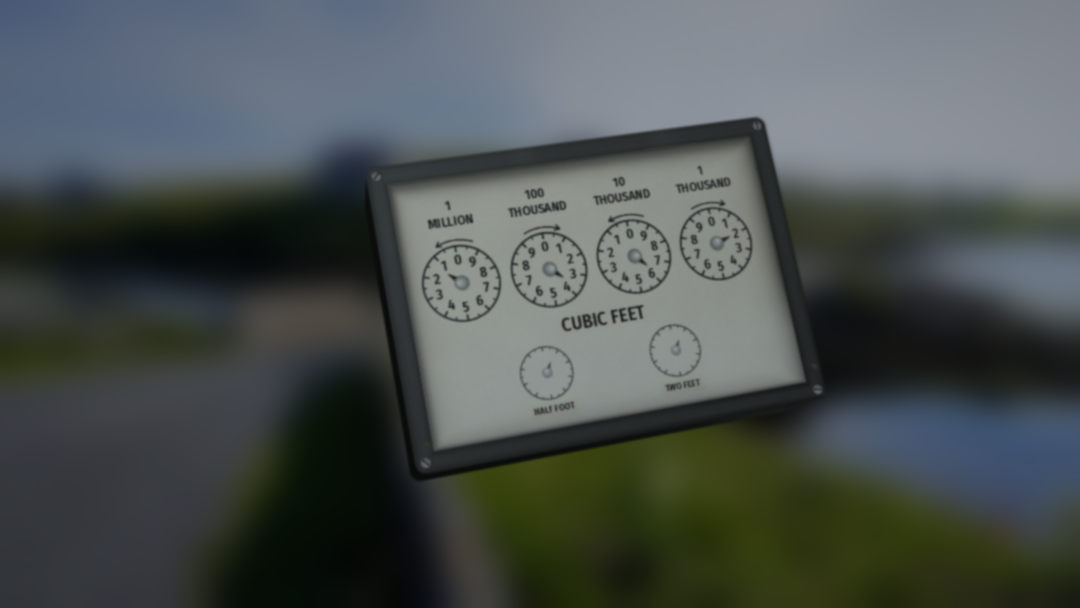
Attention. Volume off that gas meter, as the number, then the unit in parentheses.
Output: 136200 (ft³)
